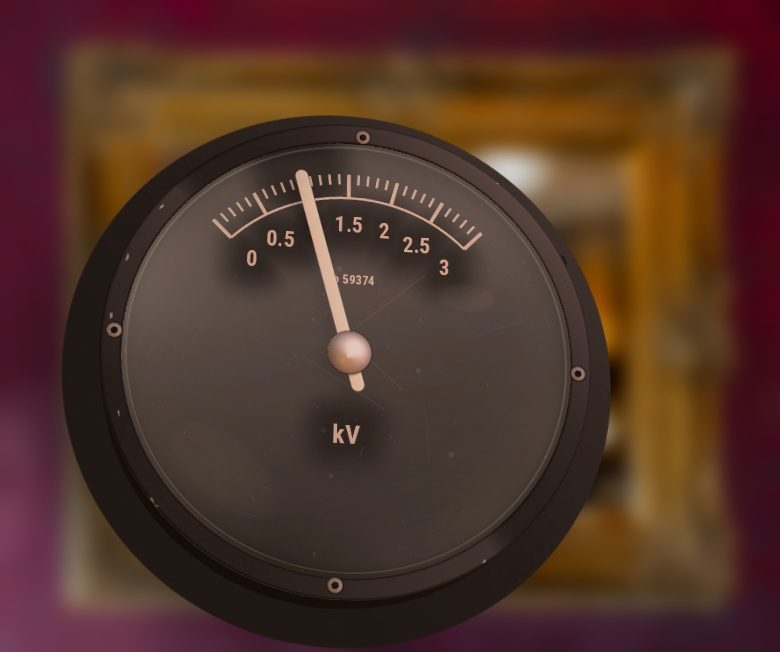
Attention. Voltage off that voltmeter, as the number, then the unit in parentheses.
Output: 1 (kV)
